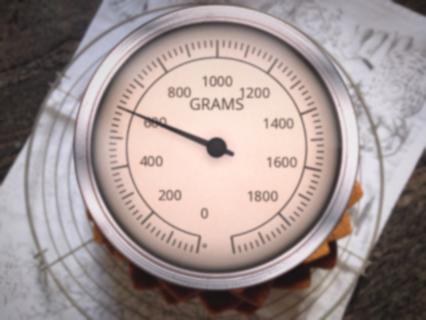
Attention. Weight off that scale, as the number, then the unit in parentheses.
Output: 600 (g)
